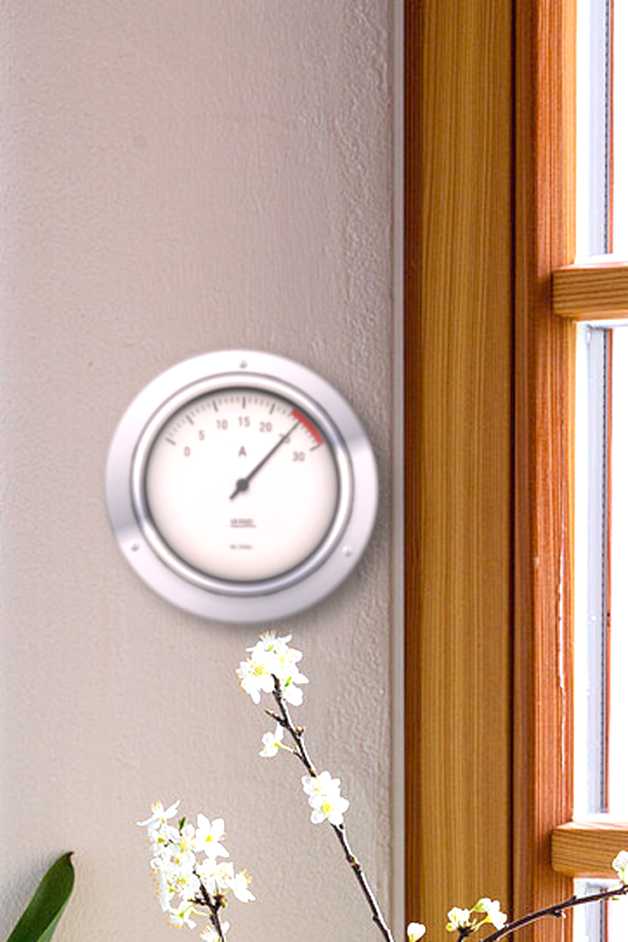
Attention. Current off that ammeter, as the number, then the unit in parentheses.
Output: 25 (A)
